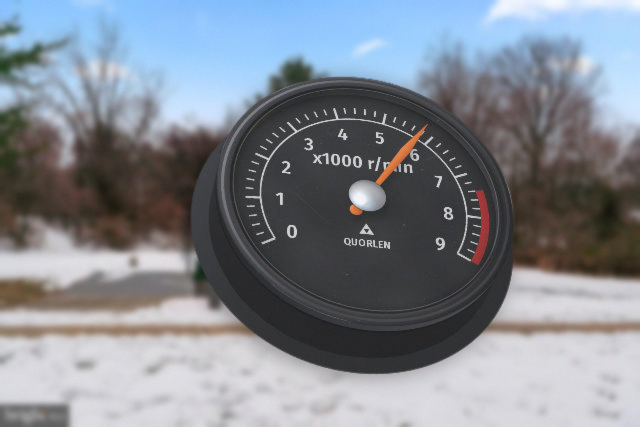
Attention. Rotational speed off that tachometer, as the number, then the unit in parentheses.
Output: 5800 (rpm)
